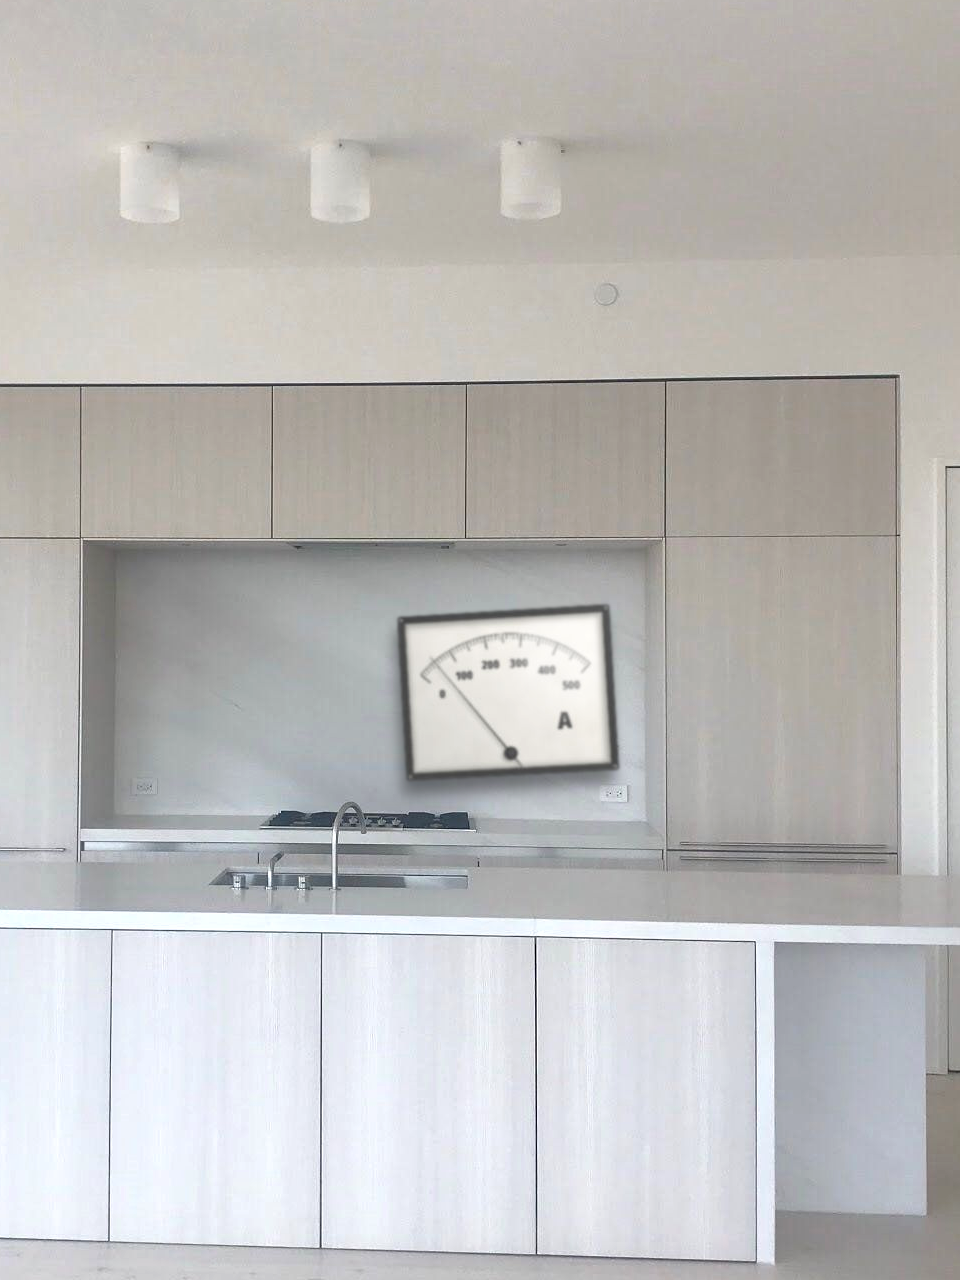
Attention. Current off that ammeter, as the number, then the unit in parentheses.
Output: 50 (A)
